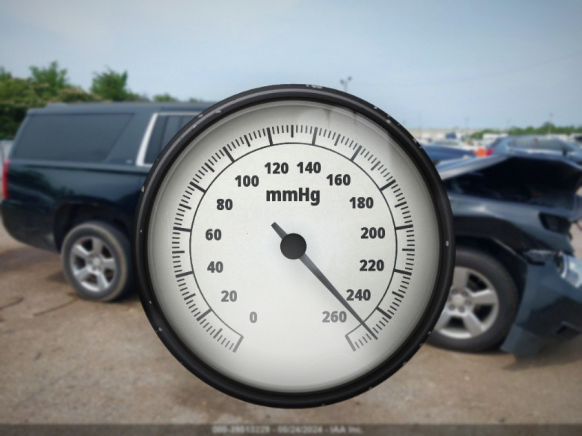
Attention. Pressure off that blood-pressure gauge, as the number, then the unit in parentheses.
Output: 250 (mmHg)
